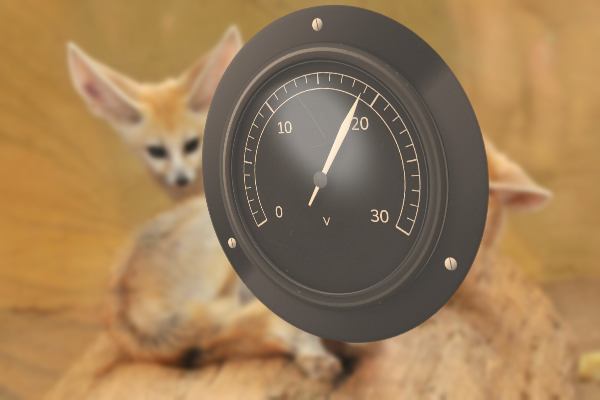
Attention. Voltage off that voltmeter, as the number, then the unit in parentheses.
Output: 19 (V)
